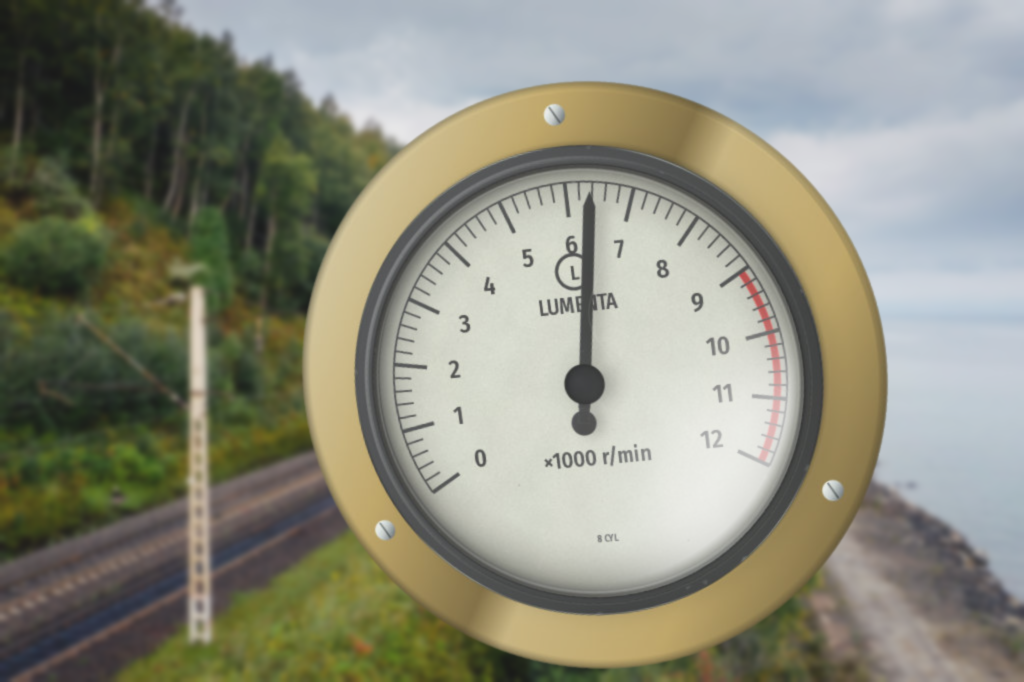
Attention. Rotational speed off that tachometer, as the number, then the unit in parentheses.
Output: 6400 (rpm)
